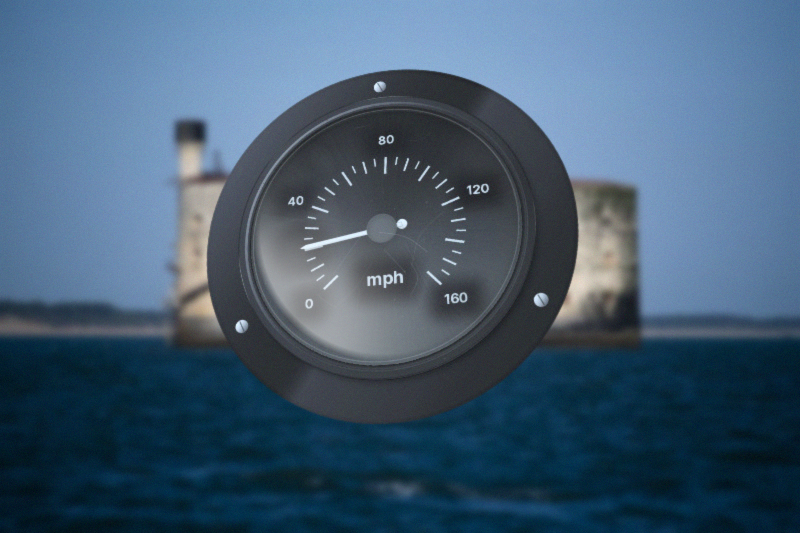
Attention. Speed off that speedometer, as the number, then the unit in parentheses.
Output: 20 (mph)
